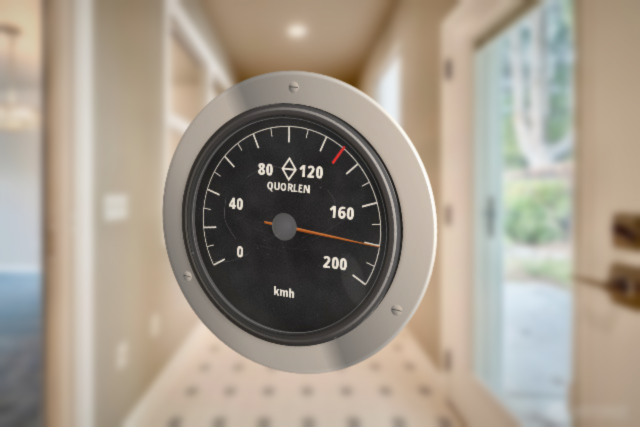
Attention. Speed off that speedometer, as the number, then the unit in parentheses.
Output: 180 (km/h)
